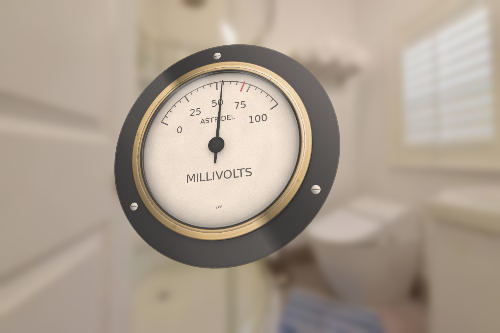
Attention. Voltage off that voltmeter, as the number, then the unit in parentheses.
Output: 55 (mV)
